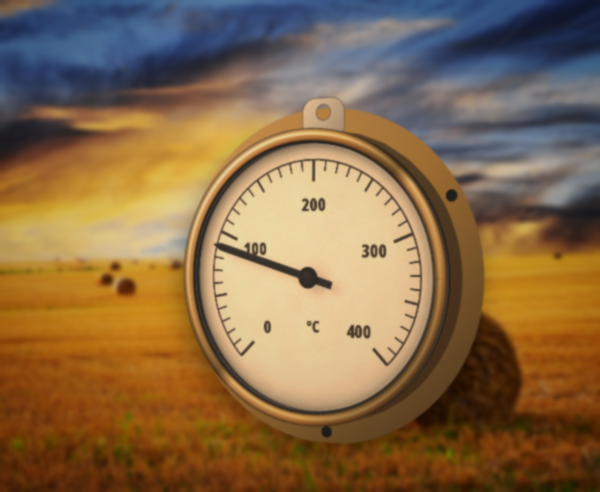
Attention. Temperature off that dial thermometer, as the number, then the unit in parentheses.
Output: 90 (°C)
